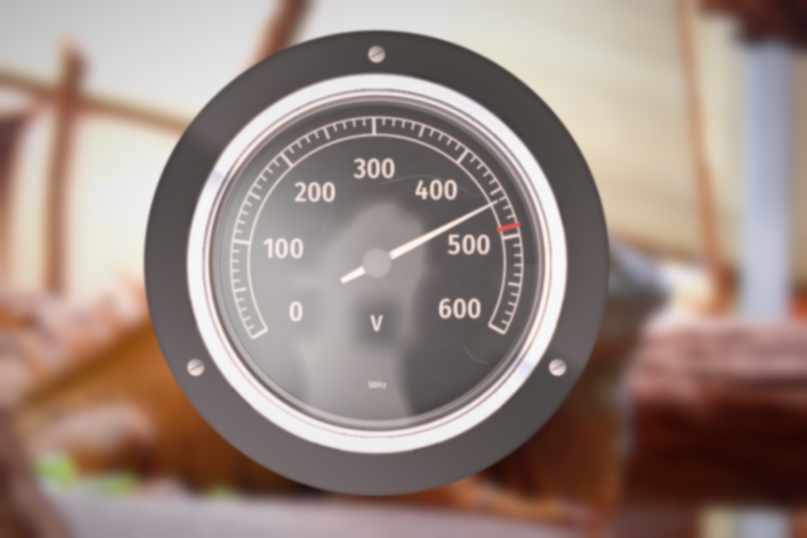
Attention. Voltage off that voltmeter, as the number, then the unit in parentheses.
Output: 460 (V)
